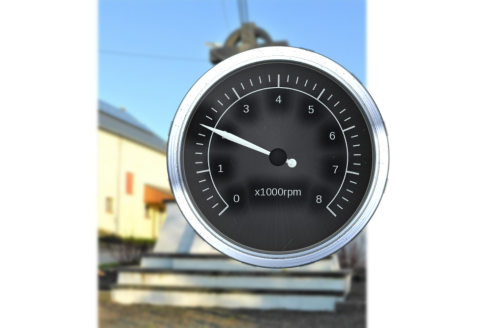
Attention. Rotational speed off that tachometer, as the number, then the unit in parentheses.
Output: 2000 (rpm)
